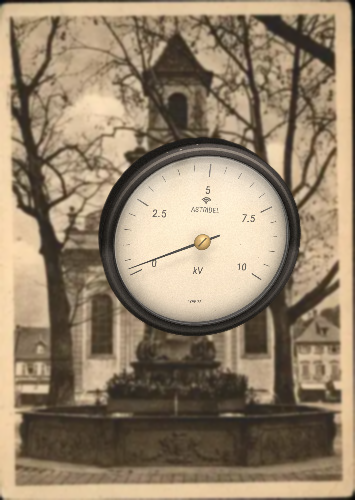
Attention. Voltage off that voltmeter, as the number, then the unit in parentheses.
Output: 0.25 (kV)
